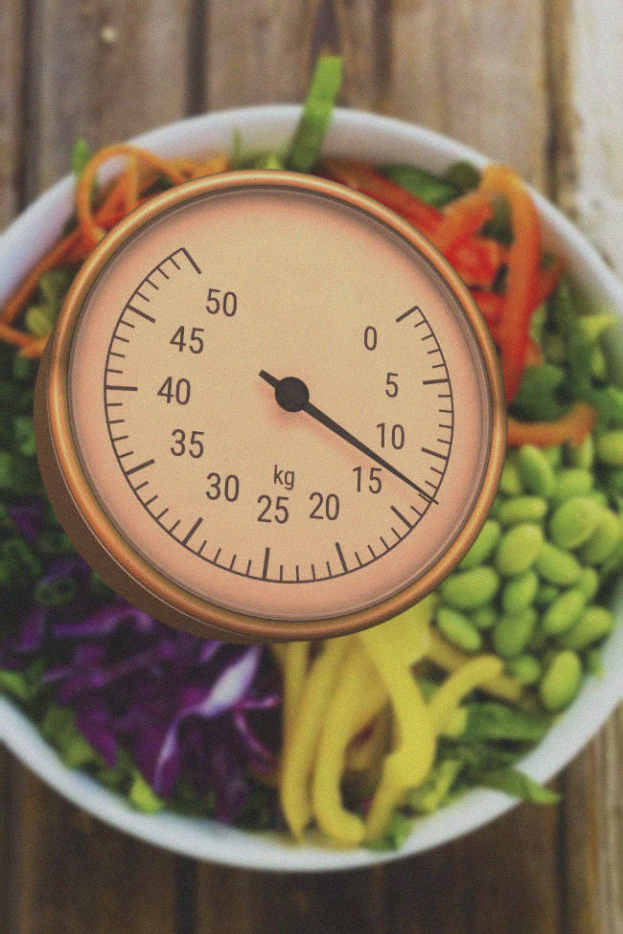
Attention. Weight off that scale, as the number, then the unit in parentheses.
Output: 13 (kg)
